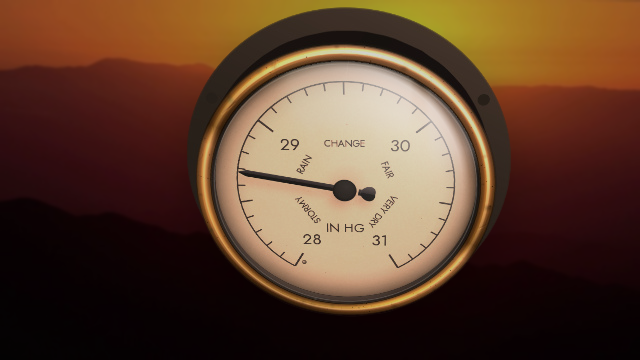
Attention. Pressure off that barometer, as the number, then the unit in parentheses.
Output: 28.7 (inHg)
